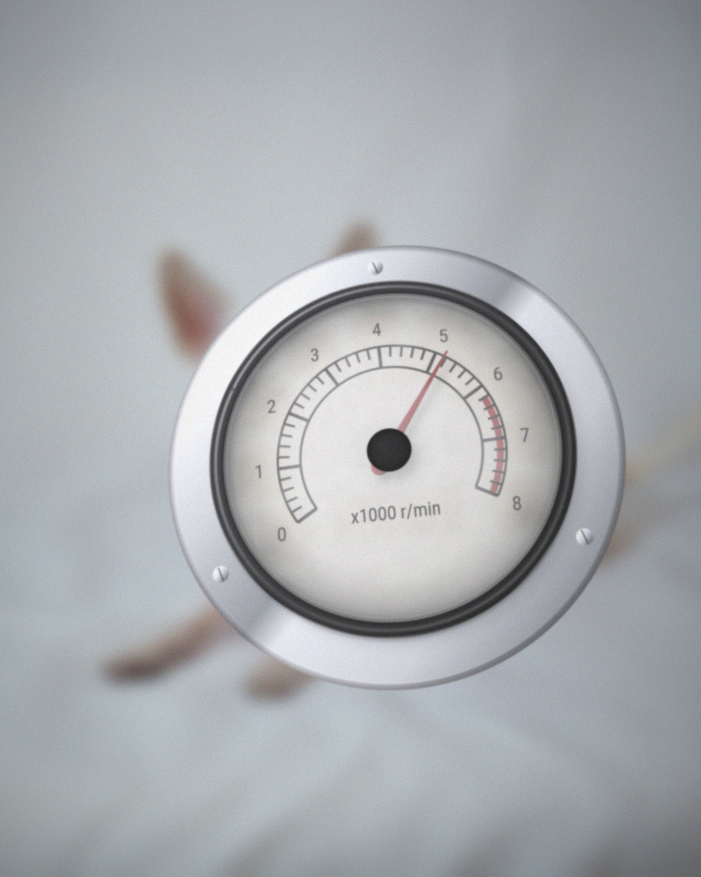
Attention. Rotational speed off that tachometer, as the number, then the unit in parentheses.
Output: 5200 (rpm)
